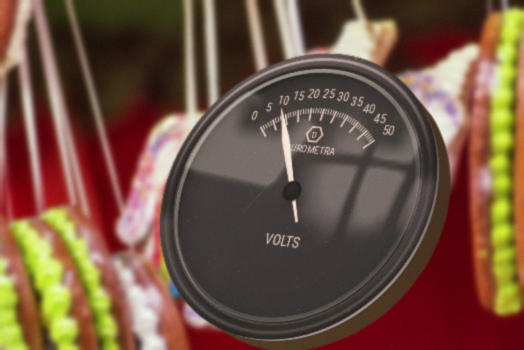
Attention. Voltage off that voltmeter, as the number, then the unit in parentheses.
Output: 10 (V)
